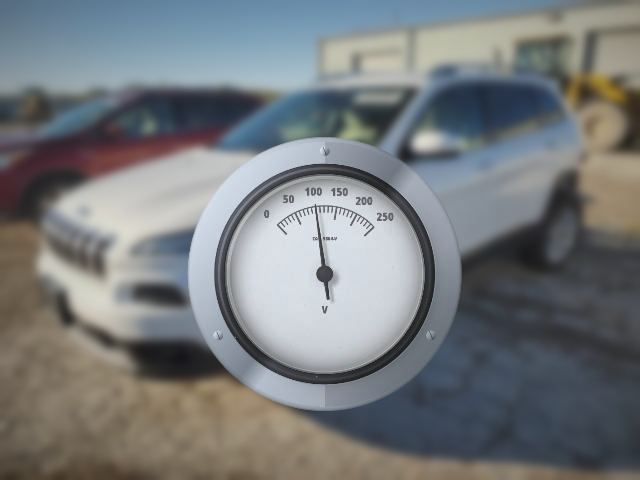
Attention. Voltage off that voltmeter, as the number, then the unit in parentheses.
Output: 100 (V)
